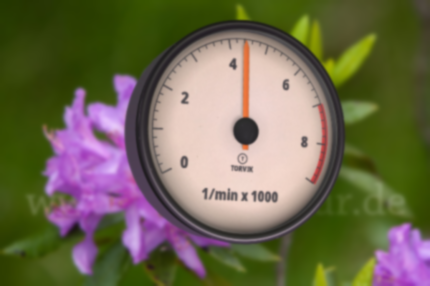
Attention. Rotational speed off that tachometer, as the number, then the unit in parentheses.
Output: 4400 (rpm)
